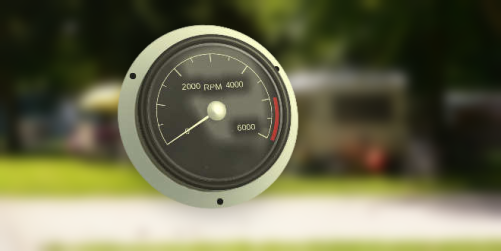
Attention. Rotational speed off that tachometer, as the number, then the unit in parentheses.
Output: 0 (rpm)
